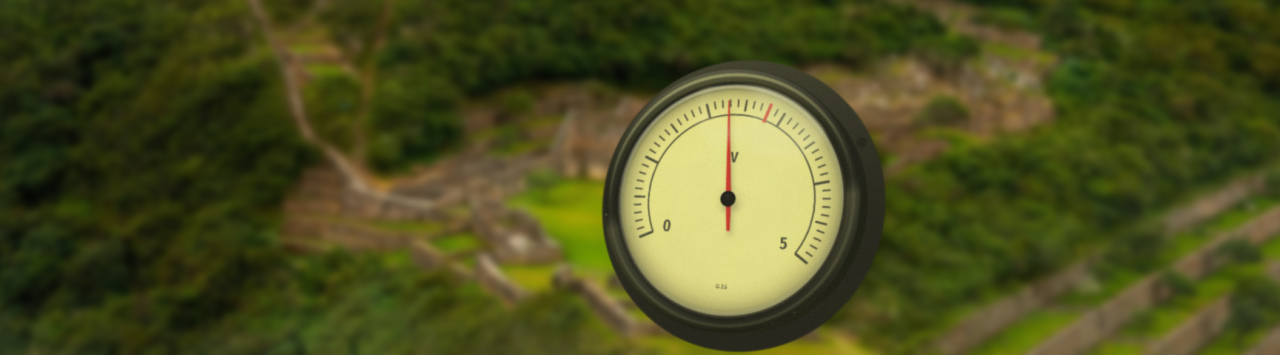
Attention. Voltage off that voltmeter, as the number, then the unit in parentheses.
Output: 2.3 (V)
